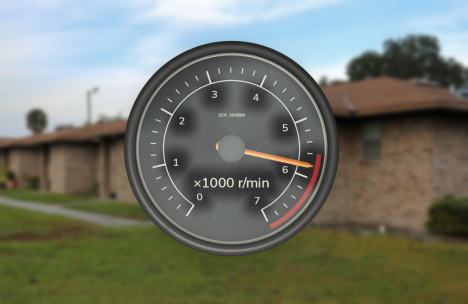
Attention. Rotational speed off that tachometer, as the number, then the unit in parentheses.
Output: 5800 (rpm)
